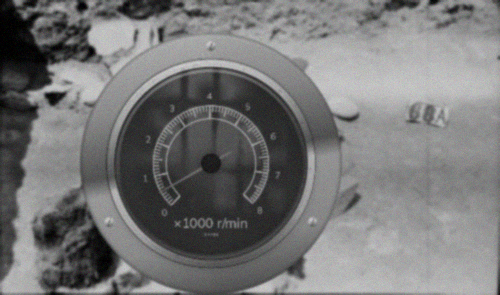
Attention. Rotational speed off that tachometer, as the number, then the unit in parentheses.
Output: 500 (rpm)
